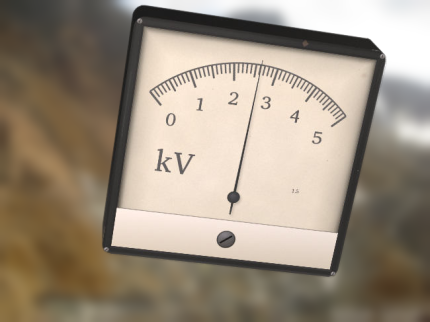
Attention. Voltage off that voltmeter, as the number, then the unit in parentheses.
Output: 2.6 (kV)
